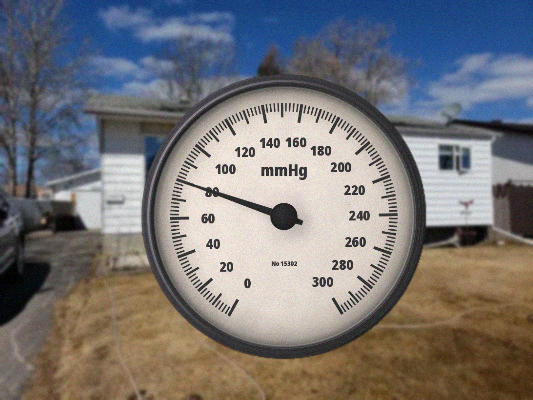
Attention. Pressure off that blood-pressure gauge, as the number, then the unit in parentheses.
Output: 80 (mmHg)
